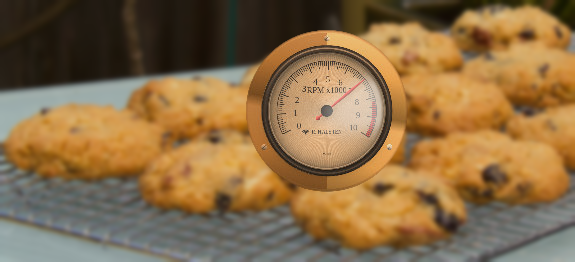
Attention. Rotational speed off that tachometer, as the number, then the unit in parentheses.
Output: 7000 (rpm)
